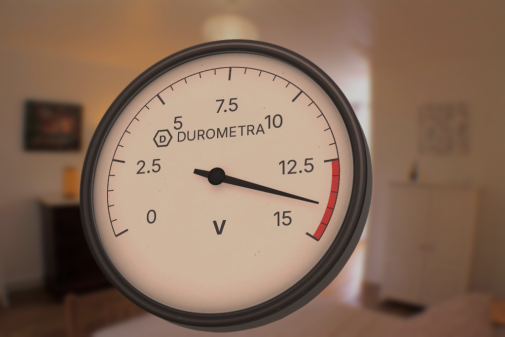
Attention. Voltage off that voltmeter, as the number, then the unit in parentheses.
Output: 14 (V)
